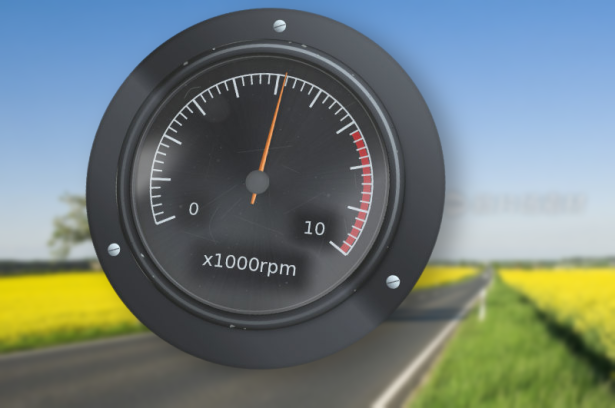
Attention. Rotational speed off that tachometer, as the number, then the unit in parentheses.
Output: 5200 (rpm)
